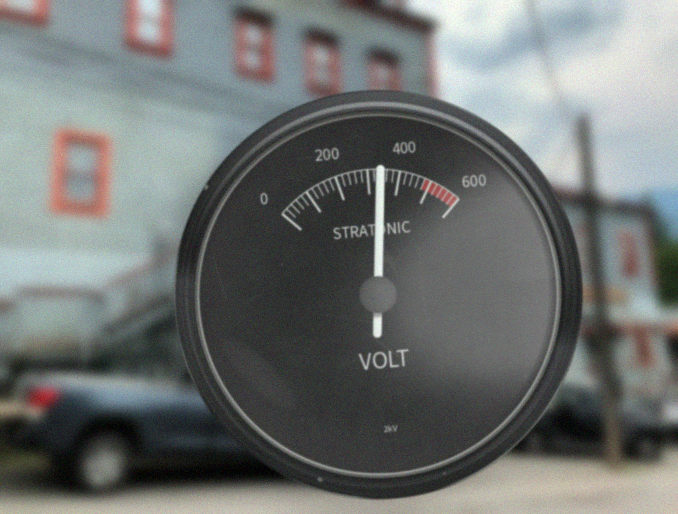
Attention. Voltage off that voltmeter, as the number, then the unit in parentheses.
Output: 340 (V)
